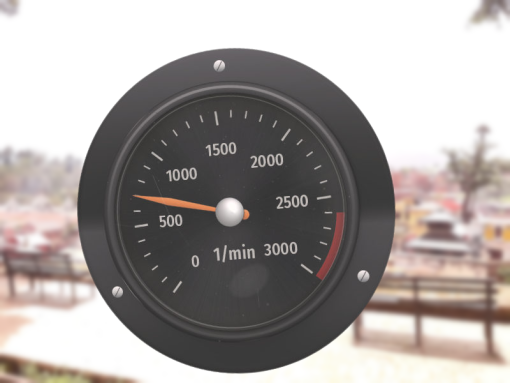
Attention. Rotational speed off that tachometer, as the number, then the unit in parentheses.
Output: 700 (rpm)
